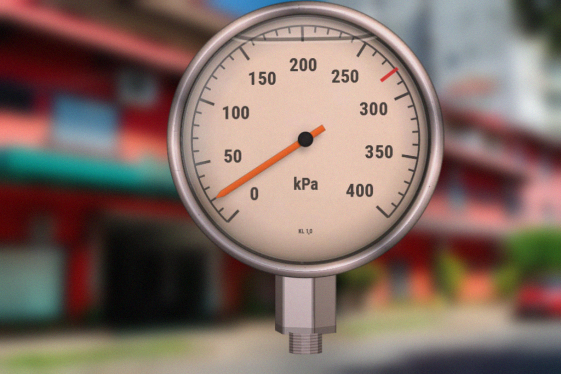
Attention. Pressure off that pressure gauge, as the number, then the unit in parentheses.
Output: 20 (kPa)
